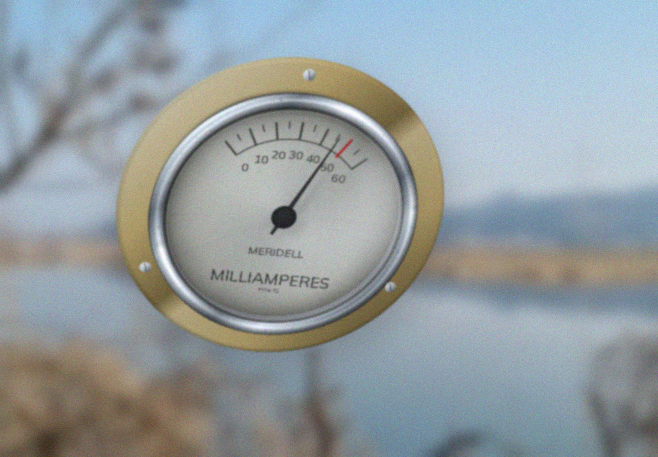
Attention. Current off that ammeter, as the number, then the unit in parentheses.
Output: 45 (mA)
